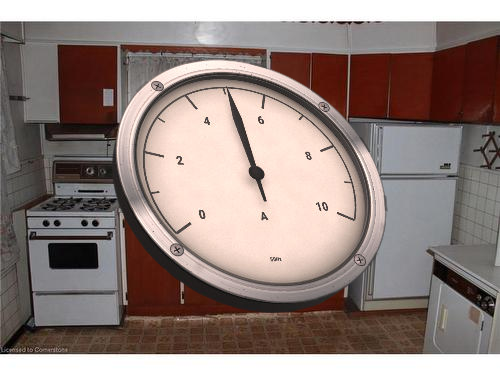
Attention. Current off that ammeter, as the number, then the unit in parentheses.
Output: 5 (A)
